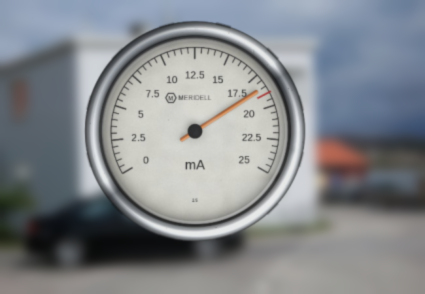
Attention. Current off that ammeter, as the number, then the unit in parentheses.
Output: 18.5 (mA)
